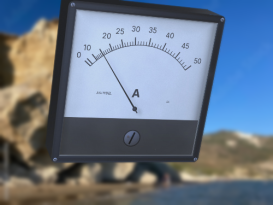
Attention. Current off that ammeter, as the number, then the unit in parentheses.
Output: 15 (A)
